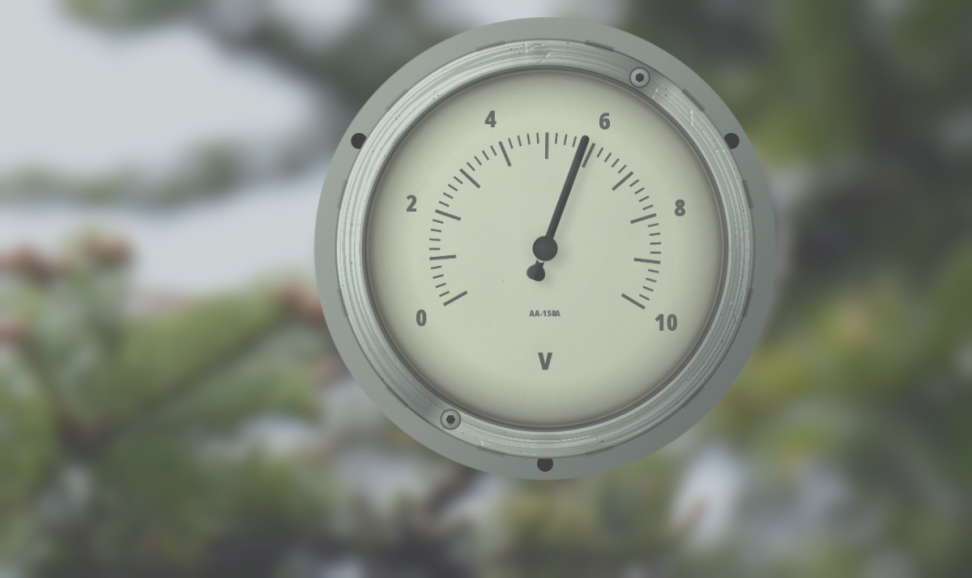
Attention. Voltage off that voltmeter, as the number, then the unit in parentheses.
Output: 5.8 (V)
